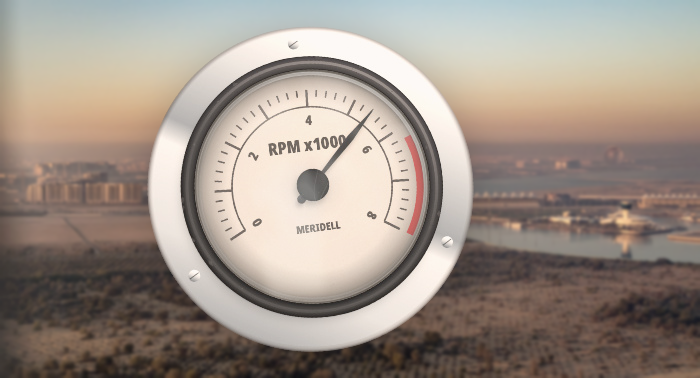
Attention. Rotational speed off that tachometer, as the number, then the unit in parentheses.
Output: 5400 (rpm)
